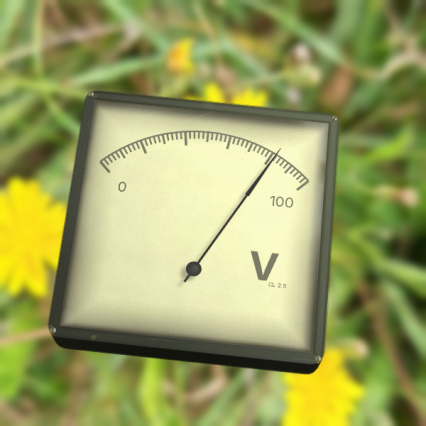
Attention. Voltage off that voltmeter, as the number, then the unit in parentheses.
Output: 82 (V)
